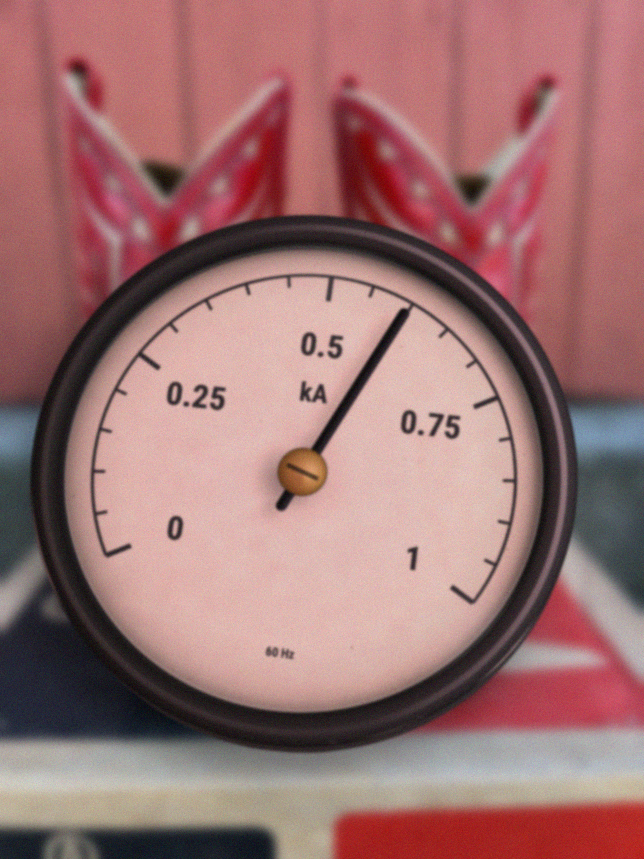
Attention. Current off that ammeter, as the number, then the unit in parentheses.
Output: 0.6 (kA)
